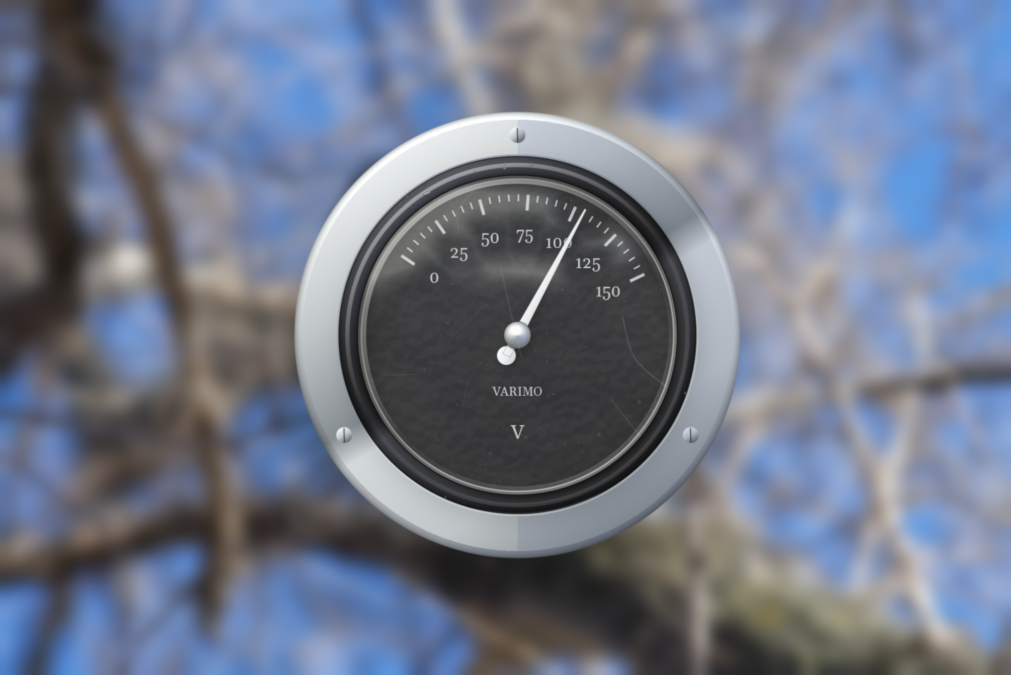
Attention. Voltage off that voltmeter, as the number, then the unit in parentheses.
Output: 105 (V)
